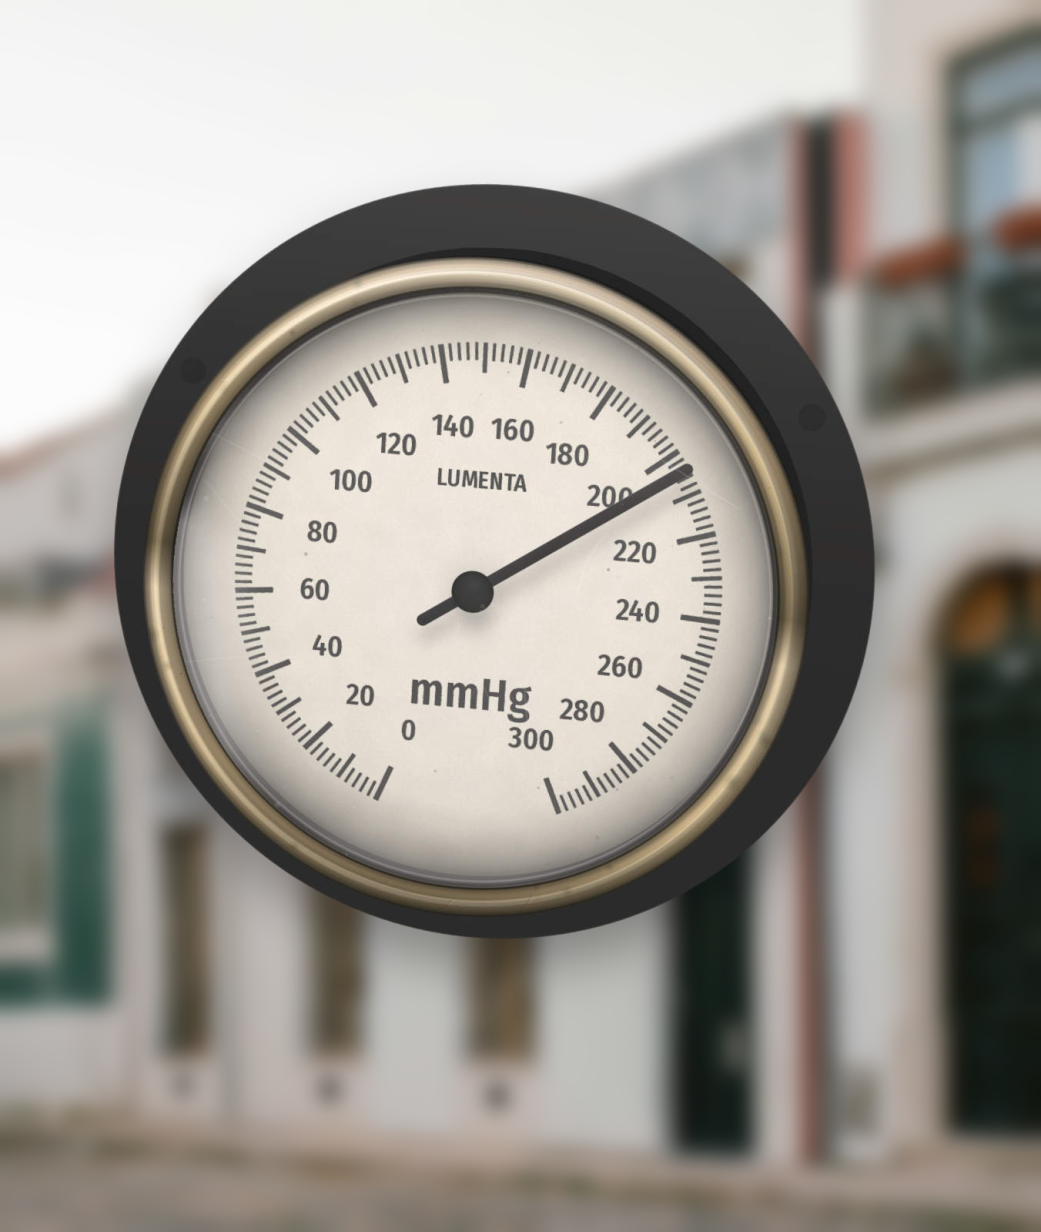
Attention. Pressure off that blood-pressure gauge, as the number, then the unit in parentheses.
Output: 204 (mmHg)
